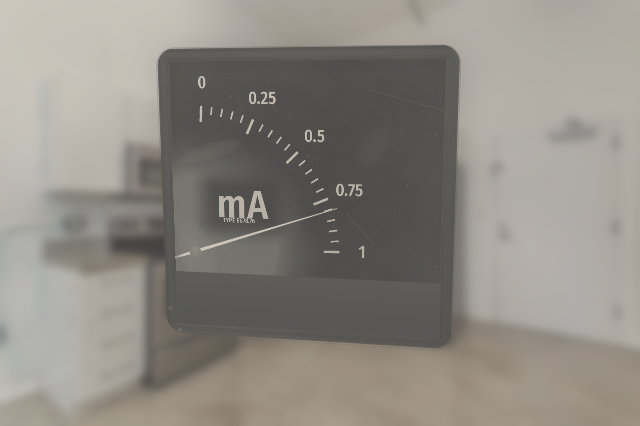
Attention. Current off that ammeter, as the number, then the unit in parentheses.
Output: 0.8 (mA)
